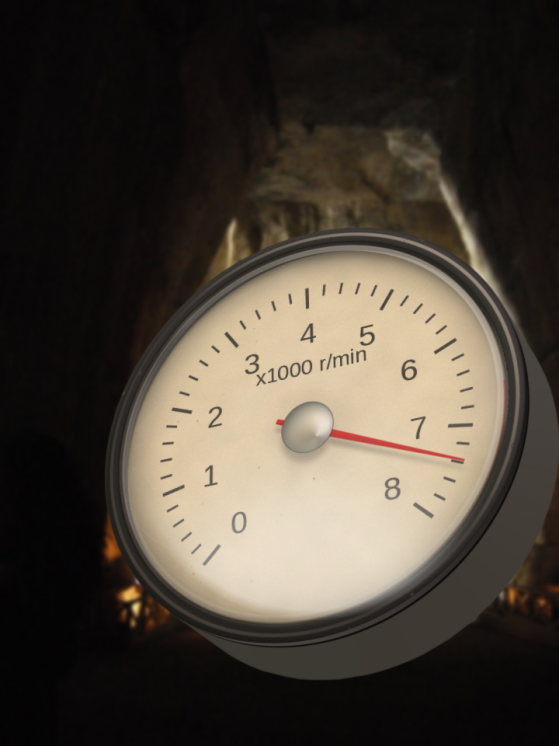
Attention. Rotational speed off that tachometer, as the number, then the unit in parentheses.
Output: 7400 (rpm)
